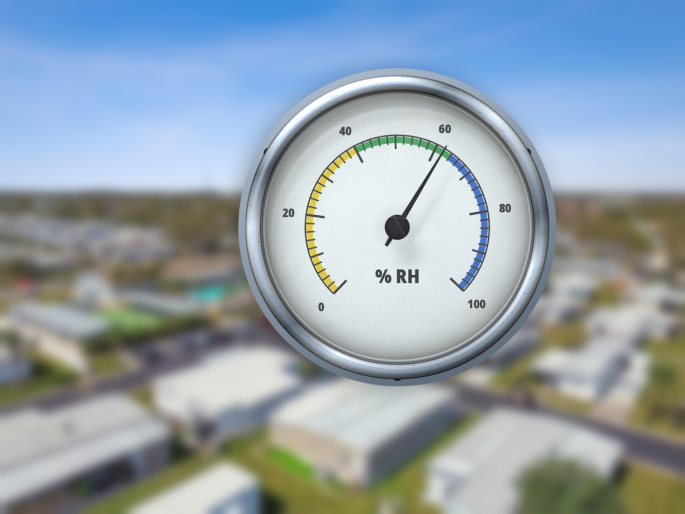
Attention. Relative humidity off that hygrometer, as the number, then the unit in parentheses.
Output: 62 (%)
